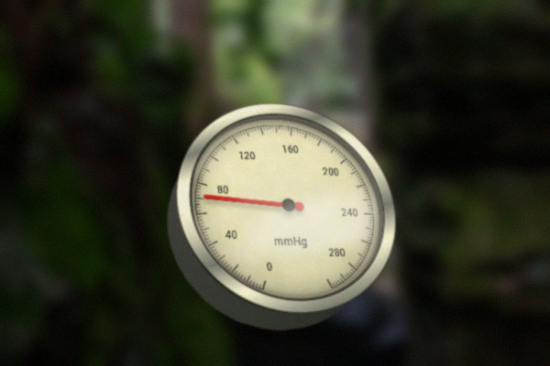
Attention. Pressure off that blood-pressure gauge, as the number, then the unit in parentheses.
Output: 70 (mmHg)
